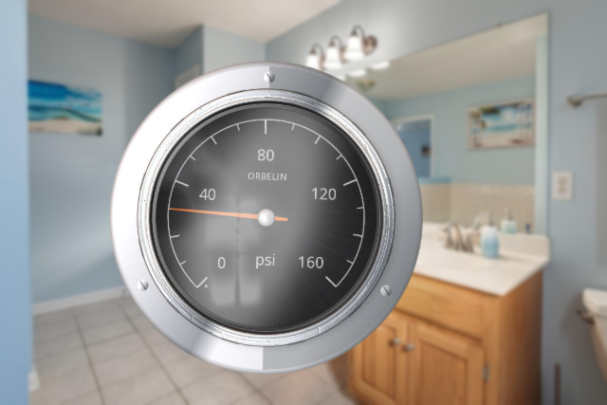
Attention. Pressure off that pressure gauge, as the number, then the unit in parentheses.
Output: 30 (psi)
